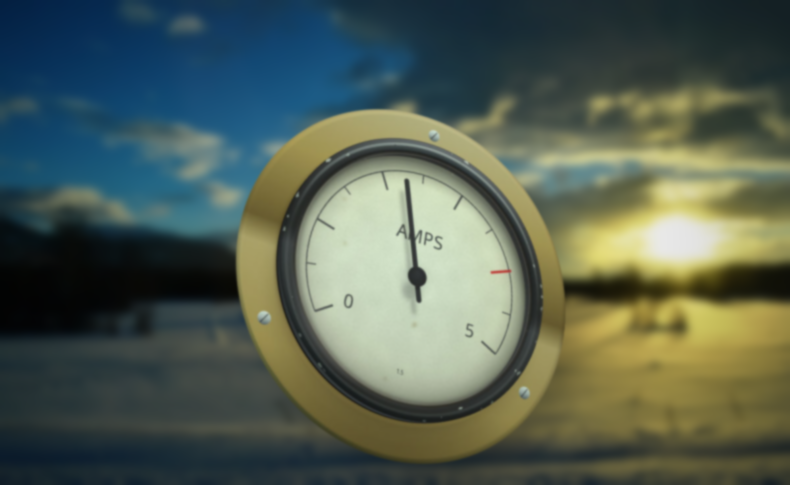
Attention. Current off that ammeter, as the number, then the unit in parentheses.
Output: 2.25 (A)
